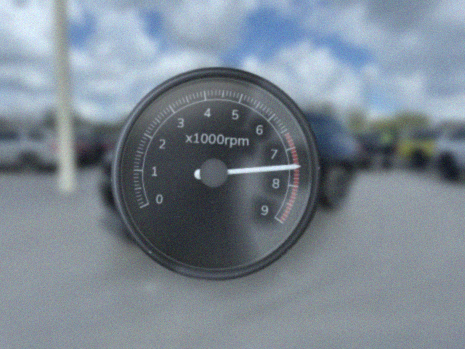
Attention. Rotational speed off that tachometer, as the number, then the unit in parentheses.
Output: 7500 (rpm)
